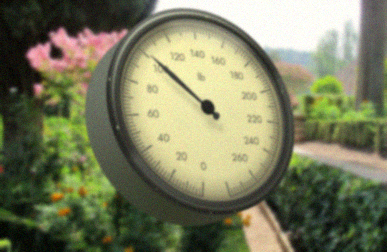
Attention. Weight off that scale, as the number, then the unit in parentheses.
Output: 100 (lb)
